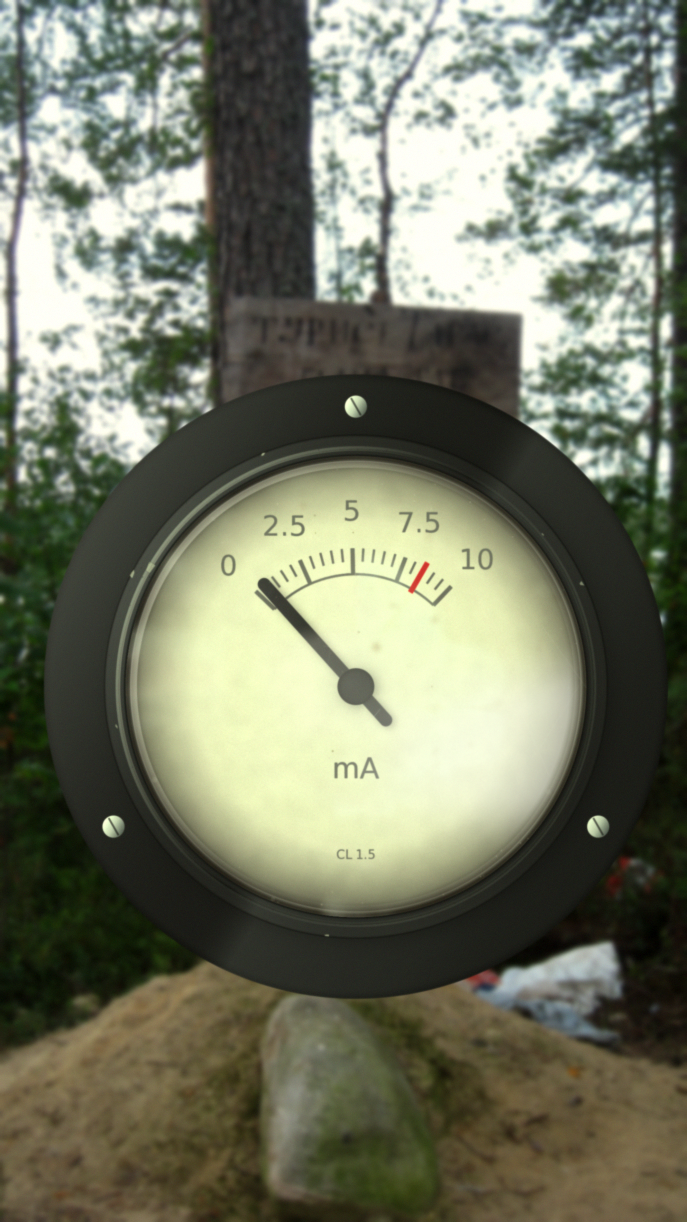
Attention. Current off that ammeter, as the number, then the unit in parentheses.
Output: 0.5 (mA)
